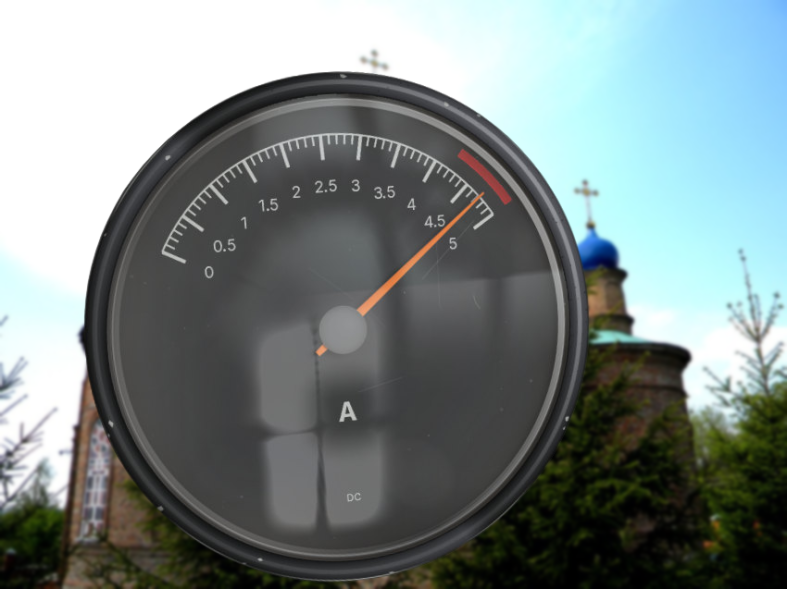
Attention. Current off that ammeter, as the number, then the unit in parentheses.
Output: 4.7 (A)
